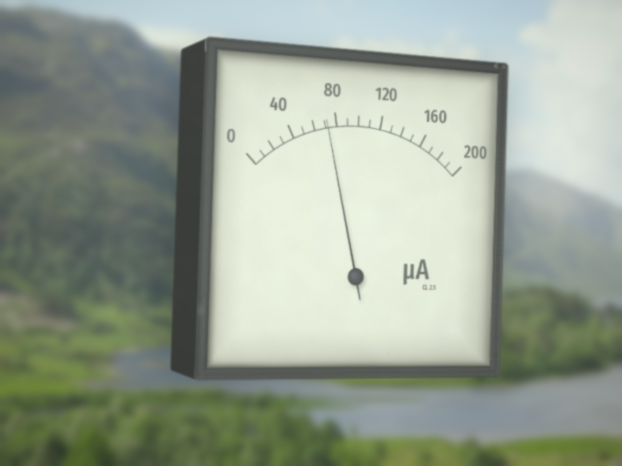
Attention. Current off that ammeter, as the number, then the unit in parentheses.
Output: 70 (µA)
